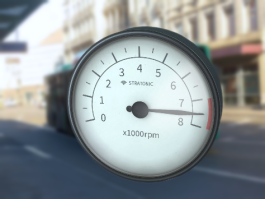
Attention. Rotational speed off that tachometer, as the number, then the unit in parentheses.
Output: 7500 (rpm)
